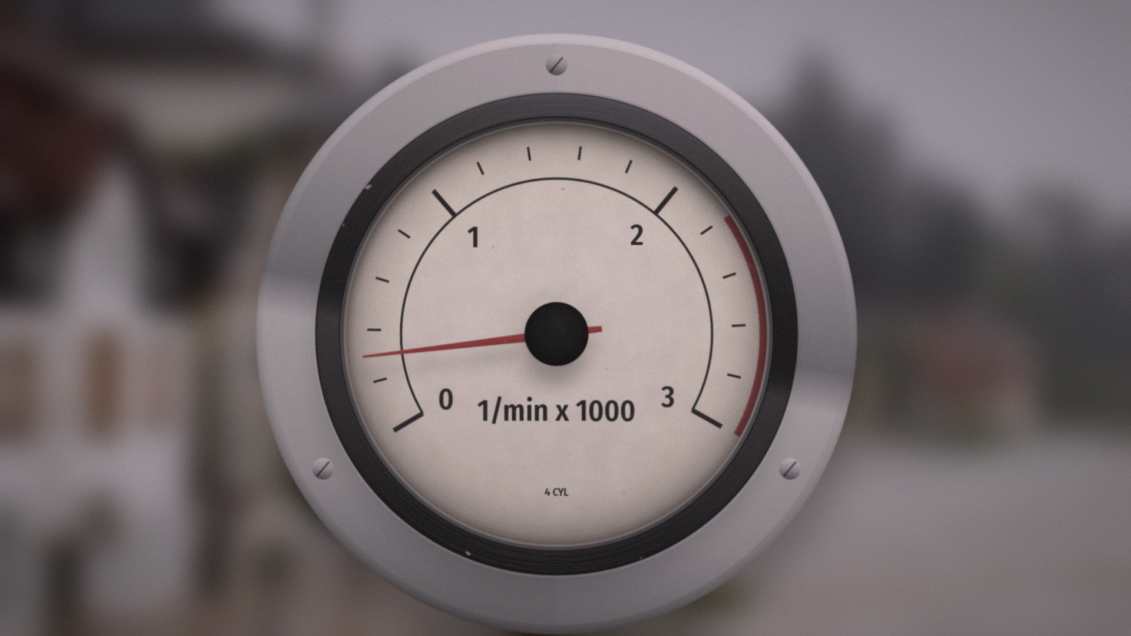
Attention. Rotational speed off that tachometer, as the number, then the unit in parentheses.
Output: 300 (rpm)
